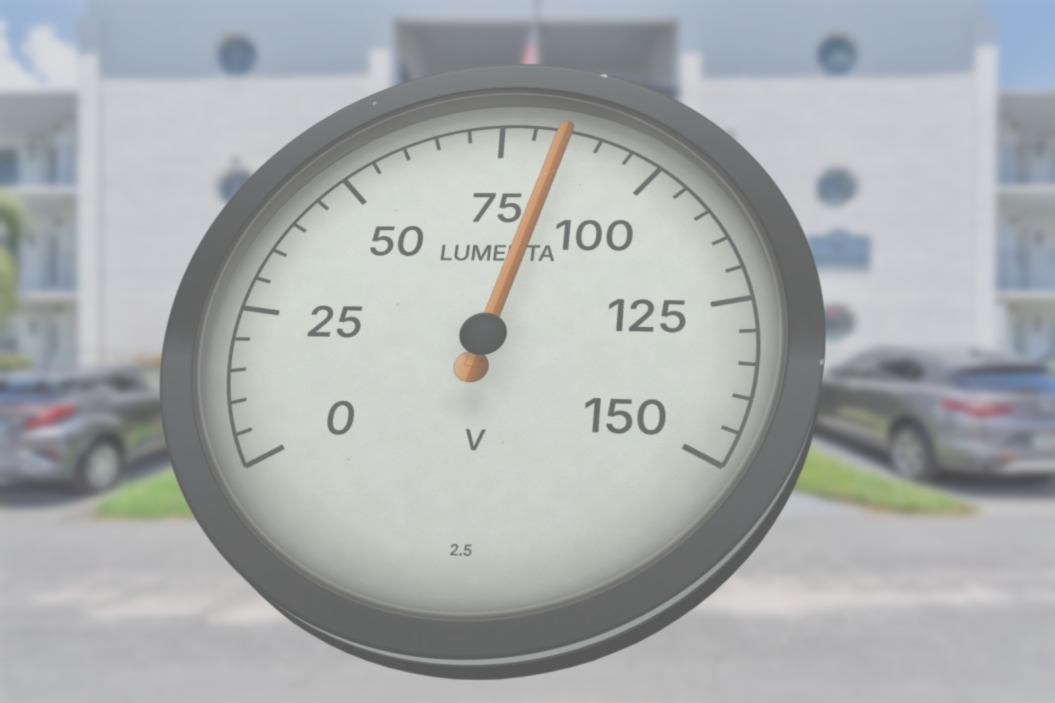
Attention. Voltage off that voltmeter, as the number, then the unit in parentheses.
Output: 85 (V)
